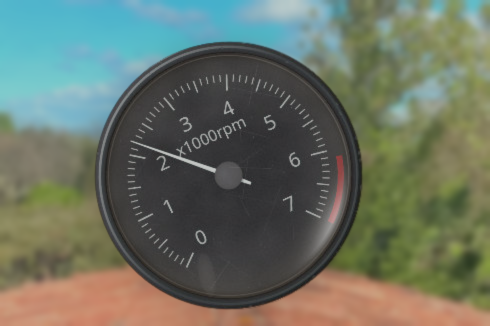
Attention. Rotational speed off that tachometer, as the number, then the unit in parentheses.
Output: 2200 (rpm)
